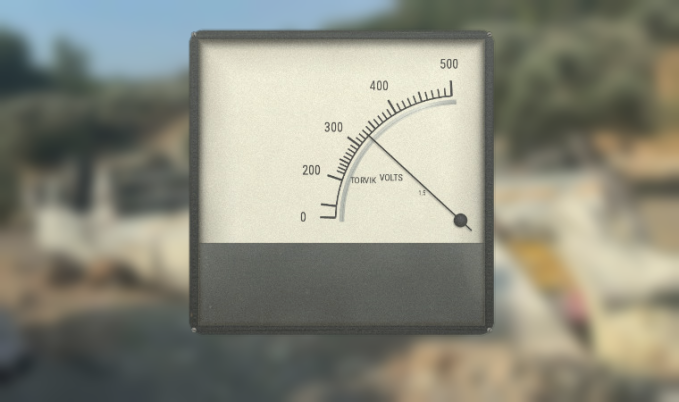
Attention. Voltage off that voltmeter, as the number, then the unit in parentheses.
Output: 330 (V)
